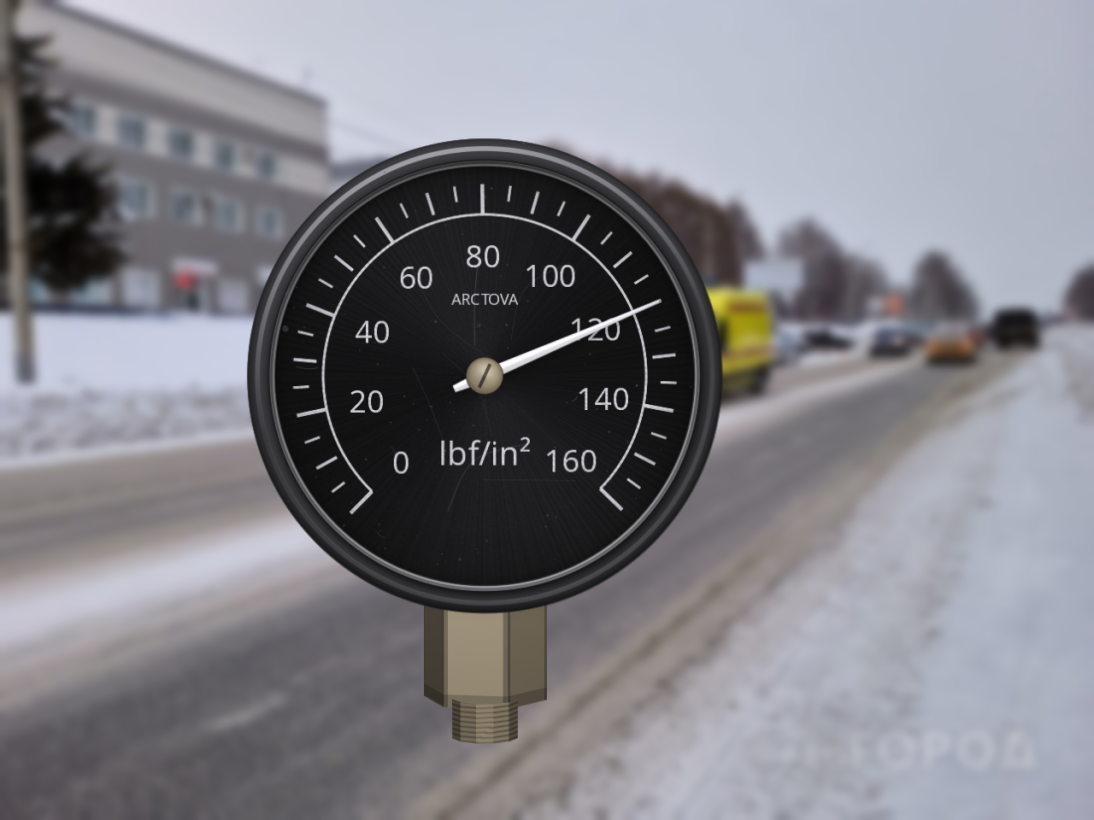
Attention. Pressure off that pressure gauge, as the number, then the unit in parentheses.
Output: 120 (psi)
